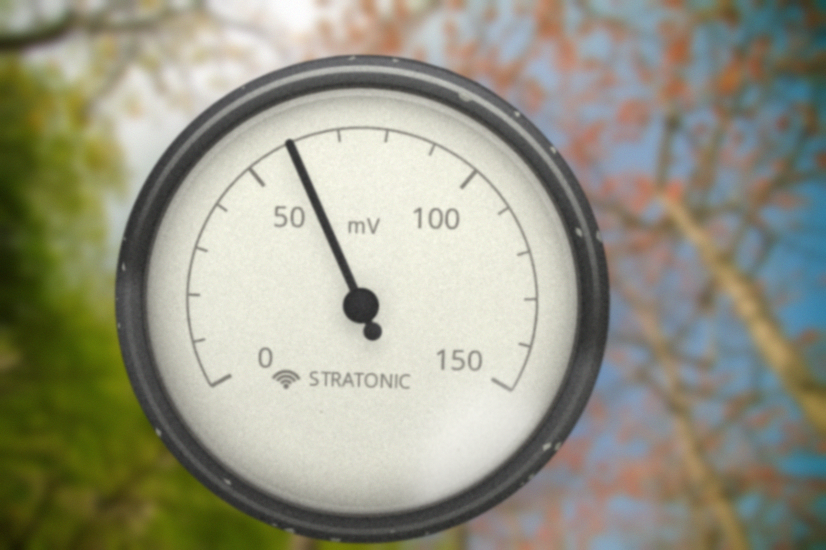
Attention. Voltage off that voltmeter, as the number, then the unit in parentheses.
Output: 60 (mV)
